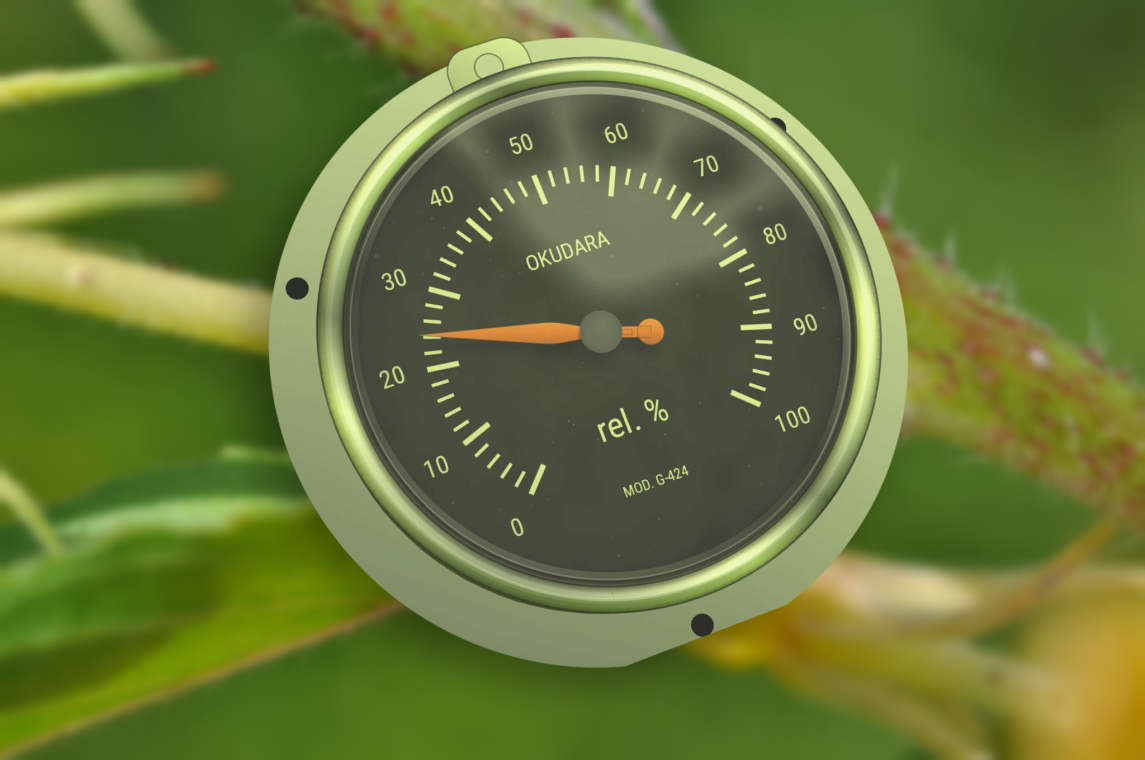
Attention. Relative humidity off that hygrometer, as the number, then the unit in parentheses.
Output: 24 (%)
